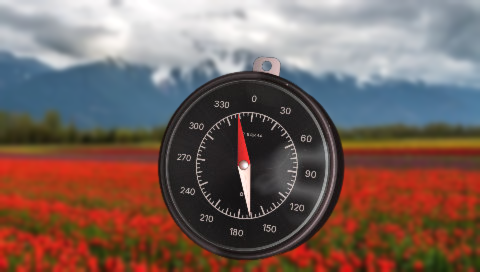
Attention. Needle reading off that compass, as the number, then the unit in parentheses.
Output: 345 (°)
